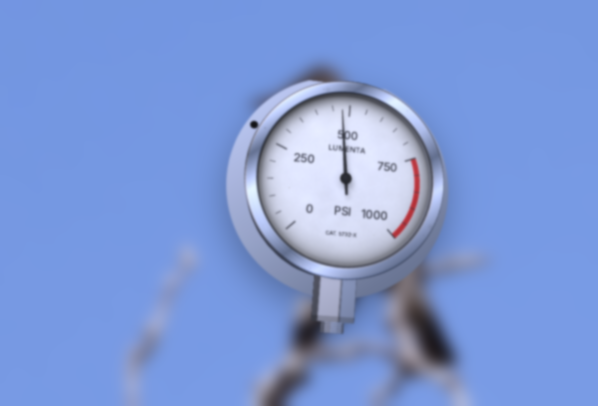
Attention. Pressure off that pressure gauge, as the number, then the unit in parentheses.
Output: 475 (psi)
